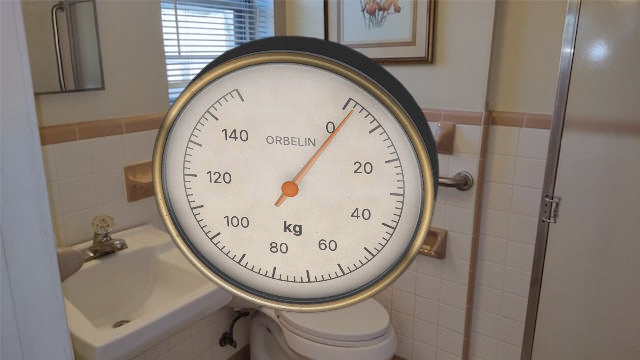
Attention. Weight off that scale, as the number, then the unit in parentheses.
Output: 2 (kg)
